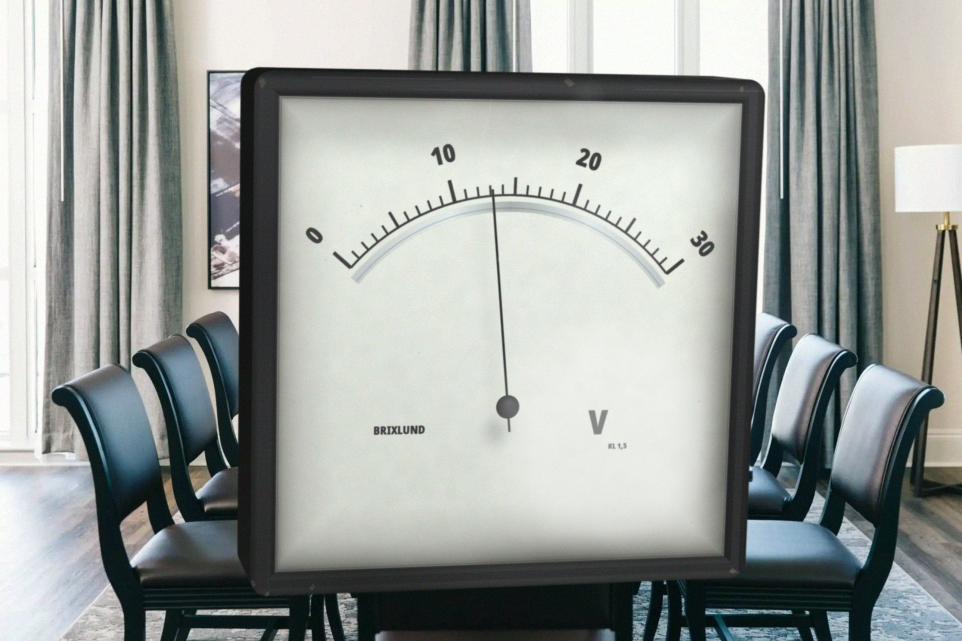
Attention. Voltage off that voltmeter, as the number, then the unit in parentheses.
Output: 13 (V)
